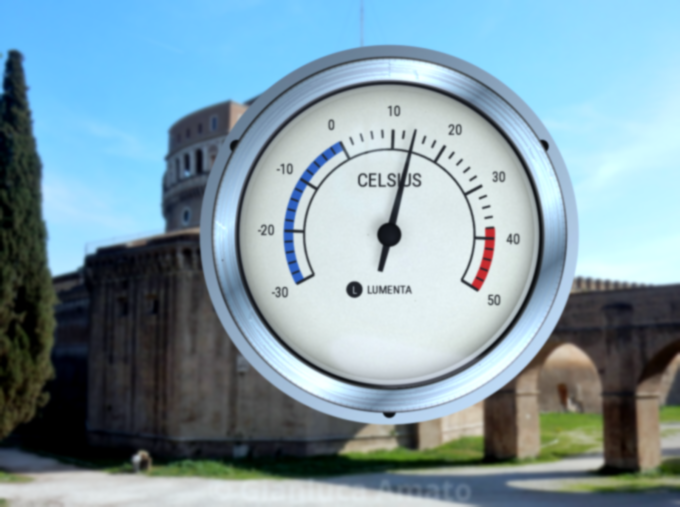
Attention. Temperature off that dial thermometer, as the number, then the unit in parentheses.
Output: 14 (°C)
